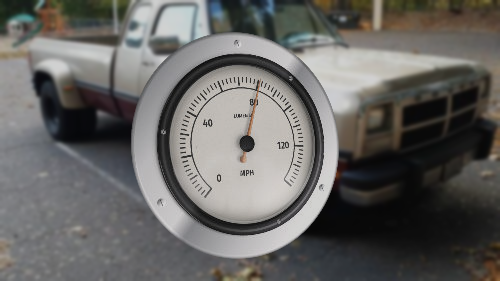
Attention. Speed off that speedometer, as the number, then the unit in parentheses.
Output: 80 (mph)
